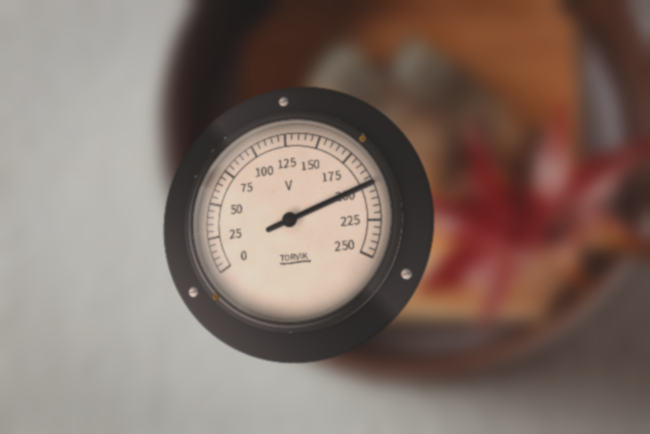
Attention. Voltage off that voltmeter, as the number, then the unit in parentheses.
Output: 200 (V)
